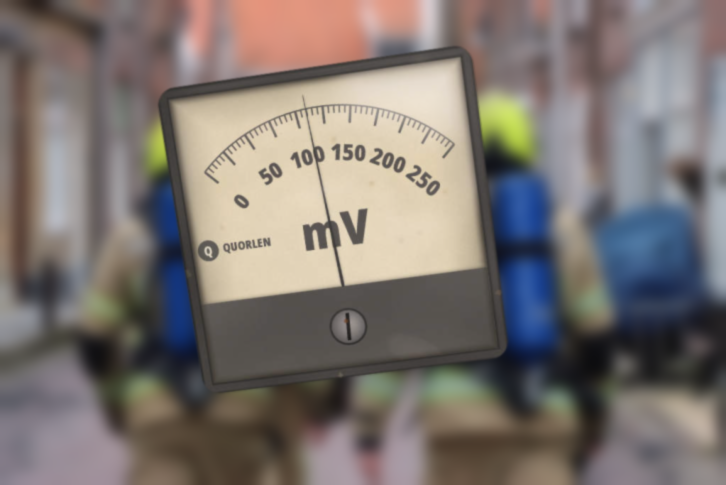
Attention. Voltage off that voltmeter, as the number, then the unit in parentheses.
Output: 110 (mV)
